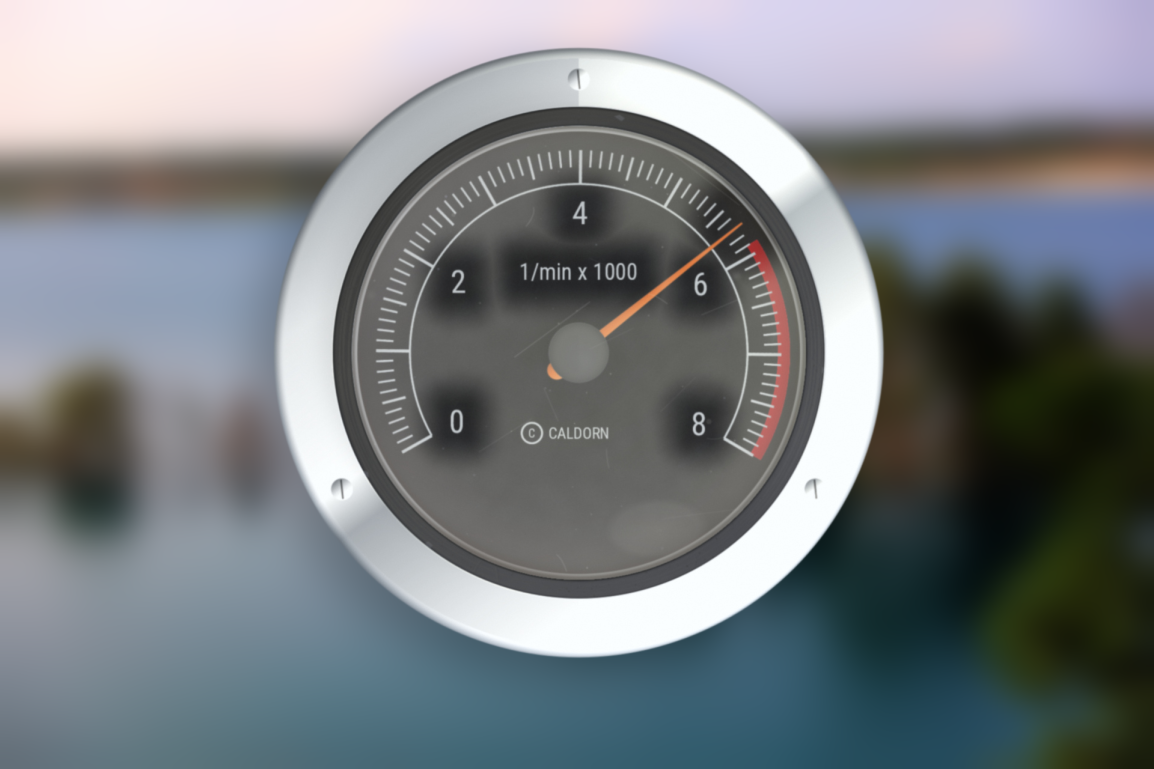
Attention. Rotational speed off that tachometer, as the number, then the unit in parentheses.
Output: 5700 (rpm)
